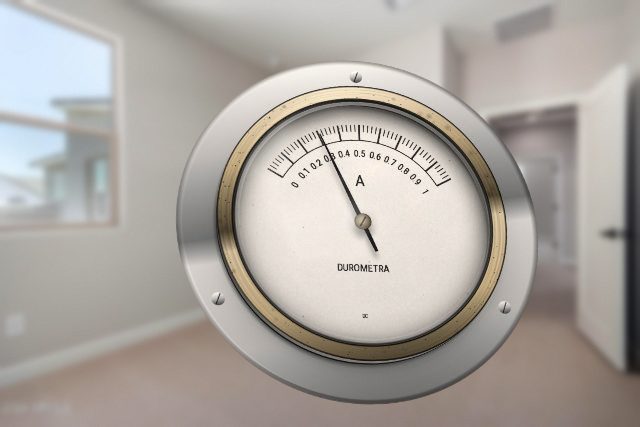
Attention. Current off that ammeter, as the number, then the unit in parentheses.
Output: 0.3 (A)
